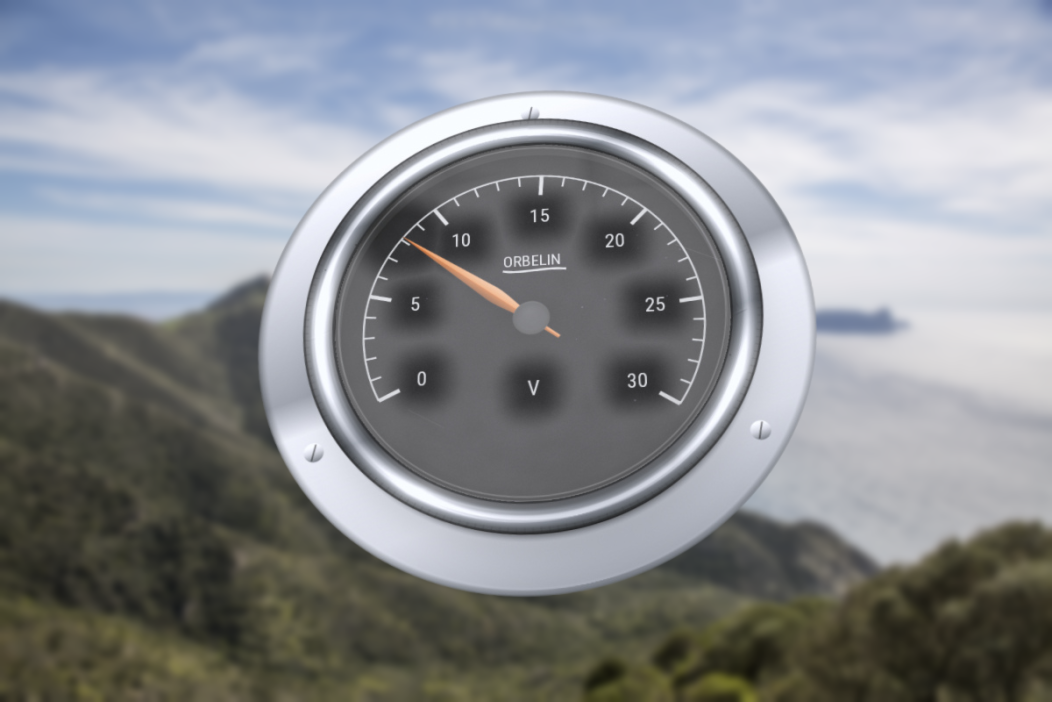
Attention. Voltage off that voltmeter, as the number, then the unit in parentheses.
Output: 8 (V)
